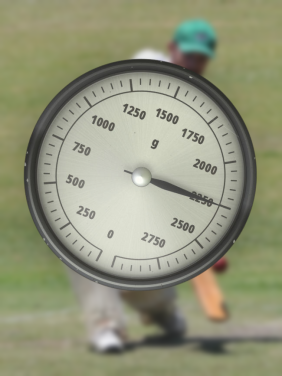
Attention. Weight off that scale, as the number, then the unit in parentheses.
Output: 2250 (g)
